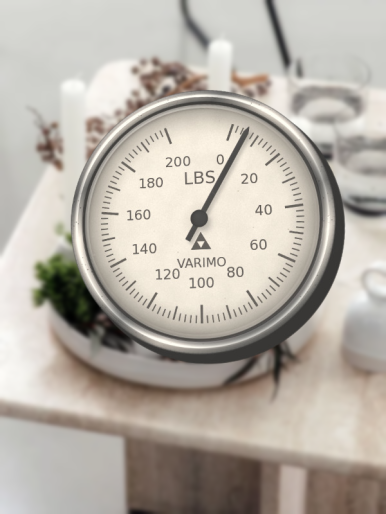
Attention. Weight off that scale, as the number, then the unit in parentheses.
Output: 6 (lb)
